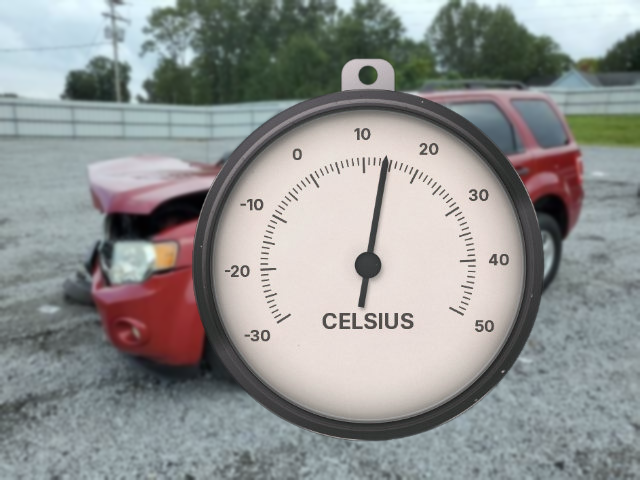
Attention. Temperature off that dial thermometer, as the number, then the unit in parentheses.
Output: 14 (°C)
